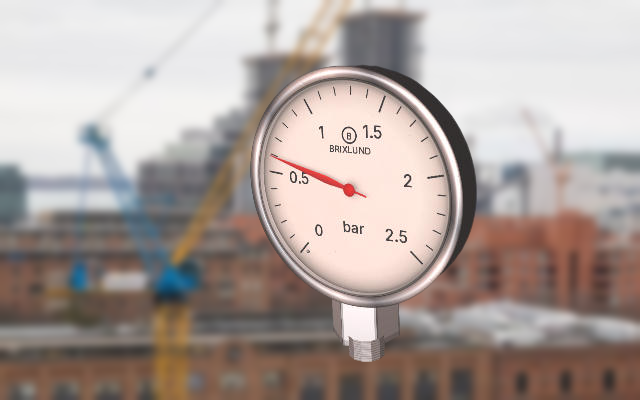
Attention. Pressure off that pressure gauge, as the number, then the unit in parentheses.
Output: 0.6 (bar)
